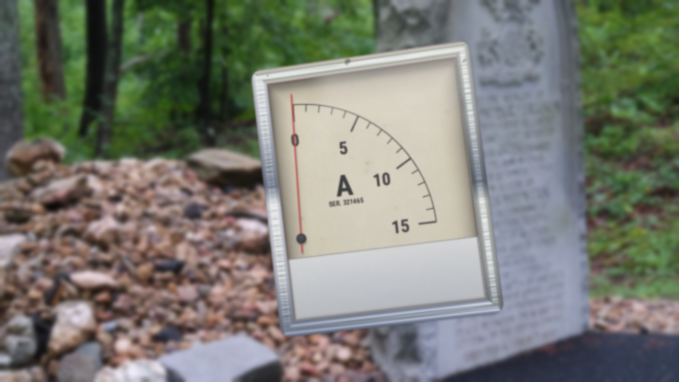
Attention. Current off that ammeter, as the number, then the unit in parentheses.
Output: 0 (A)
